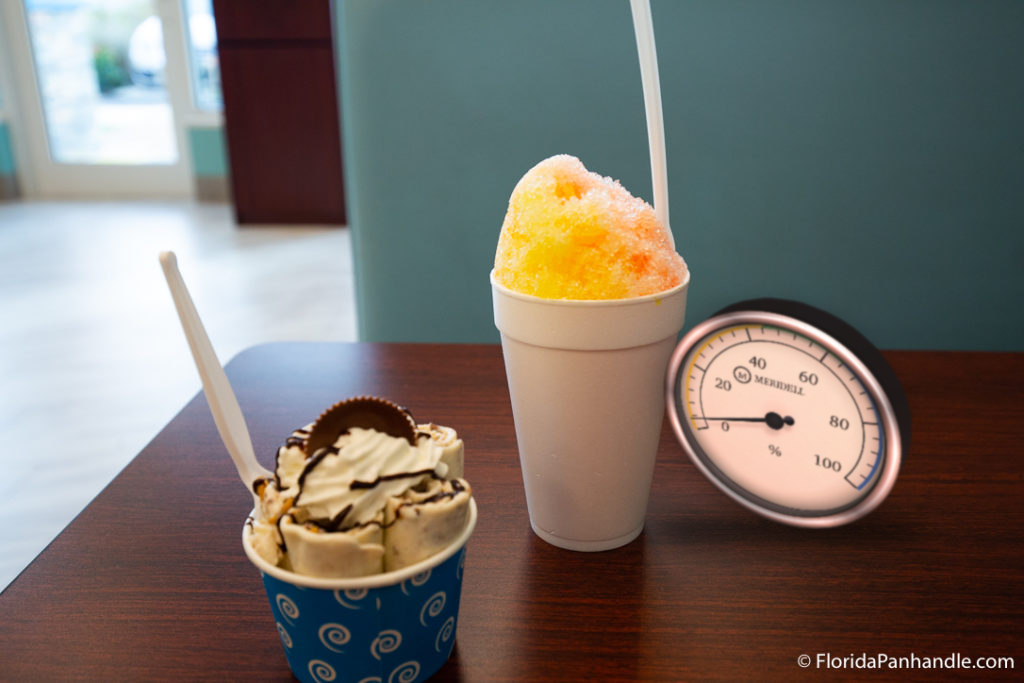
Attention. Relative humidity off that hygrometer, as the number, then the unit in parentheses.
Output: 4 (%)
